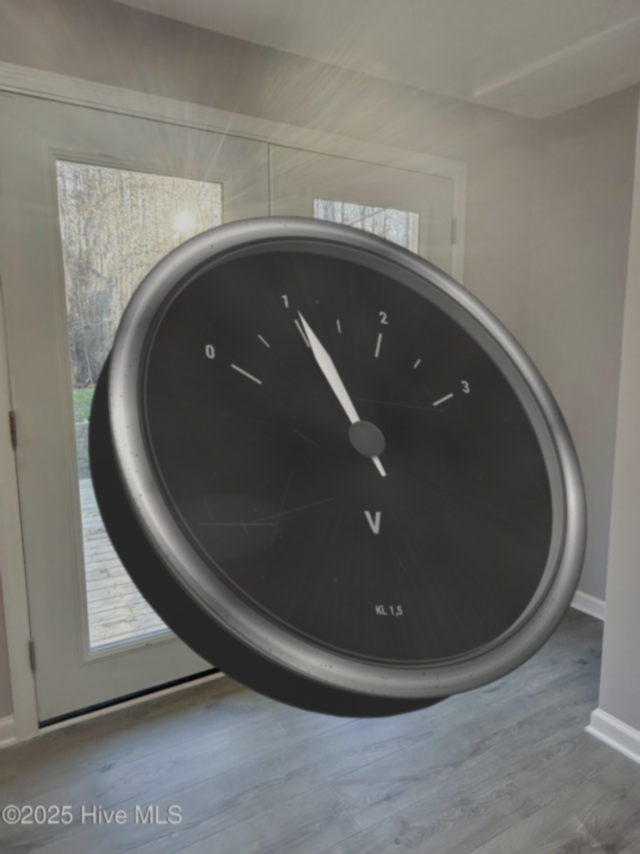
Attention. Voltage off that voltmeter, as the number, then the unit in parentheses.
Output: 1 (V)
